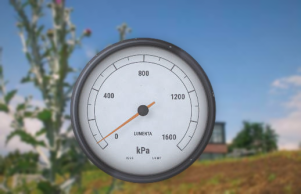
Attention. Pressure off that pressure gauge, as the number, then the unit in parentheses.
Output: 50 (kPa)
